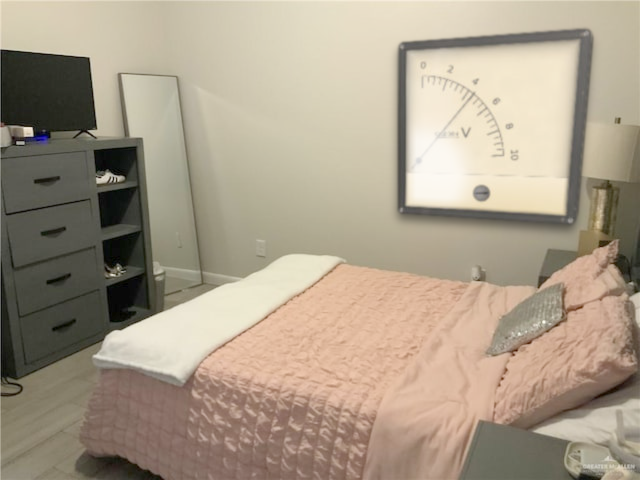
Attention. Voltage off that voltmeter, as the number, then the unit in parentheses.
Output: 4.5 (V)
